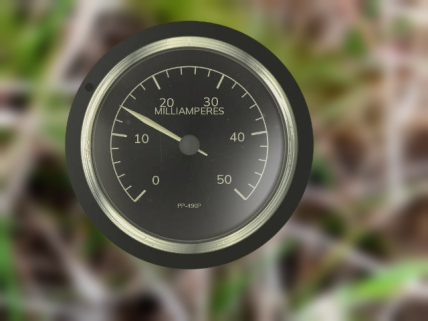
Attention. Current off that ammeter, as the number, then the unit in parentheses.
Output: 14 (mA)
